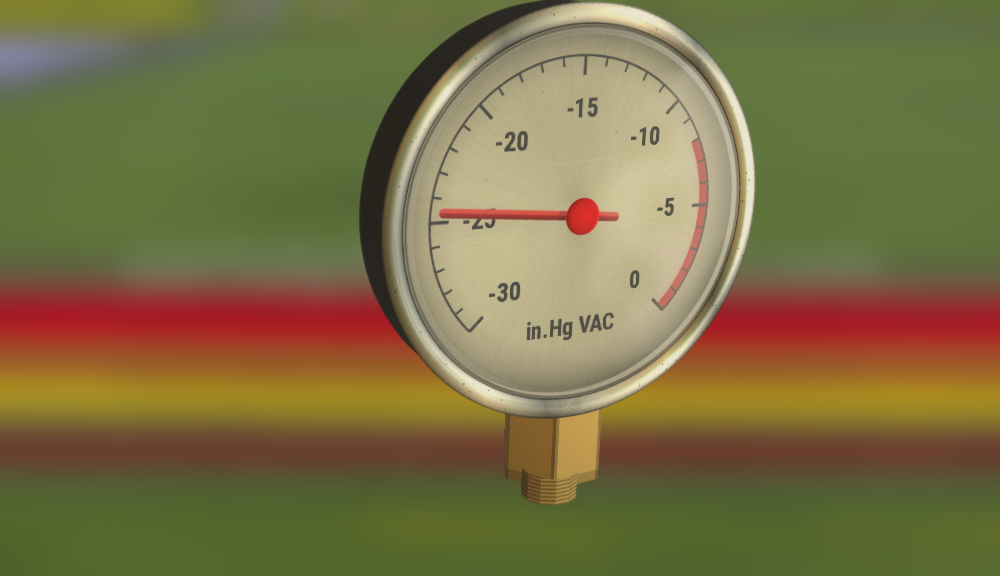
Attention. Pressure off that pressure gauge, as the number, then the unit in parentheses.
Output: -24.5 (inHg)
